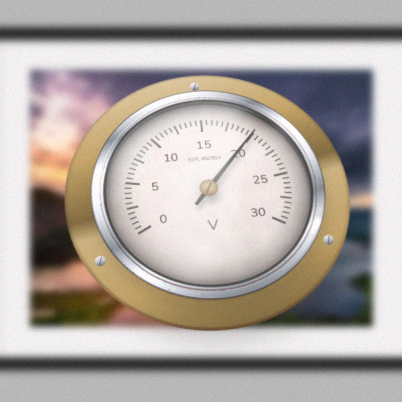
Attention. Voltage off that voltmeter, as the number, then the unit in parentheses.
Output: 20 (V)
